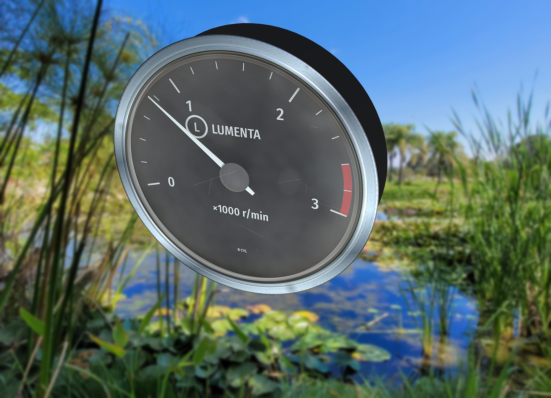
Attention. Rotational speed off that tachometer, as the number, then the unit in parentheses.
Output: 800 (rpm)
